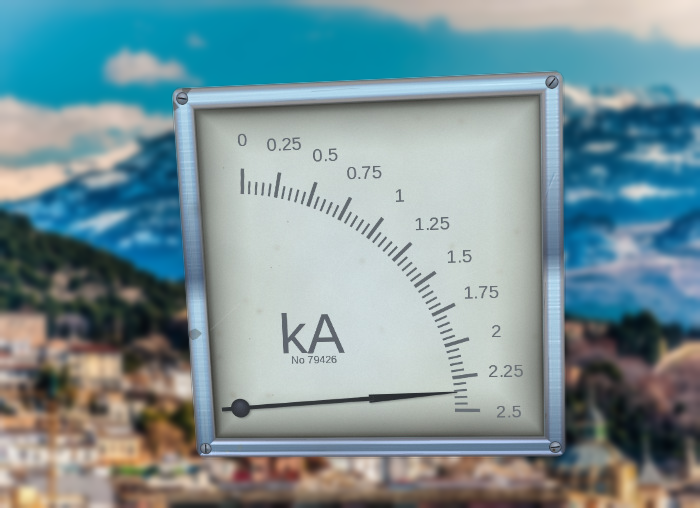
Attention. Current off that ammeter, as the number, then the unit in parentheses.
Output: 2.35 (kA)
